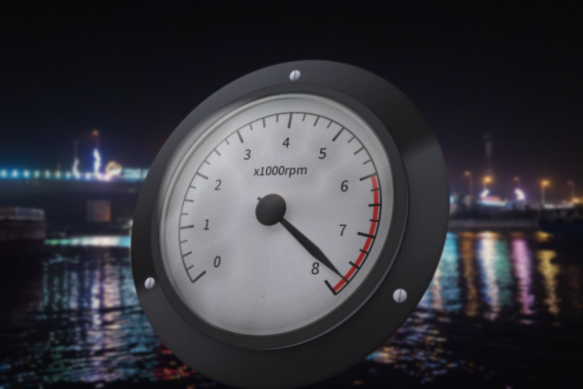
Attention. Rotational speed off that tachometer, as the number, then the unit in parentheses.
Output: 7750 (rpm)
